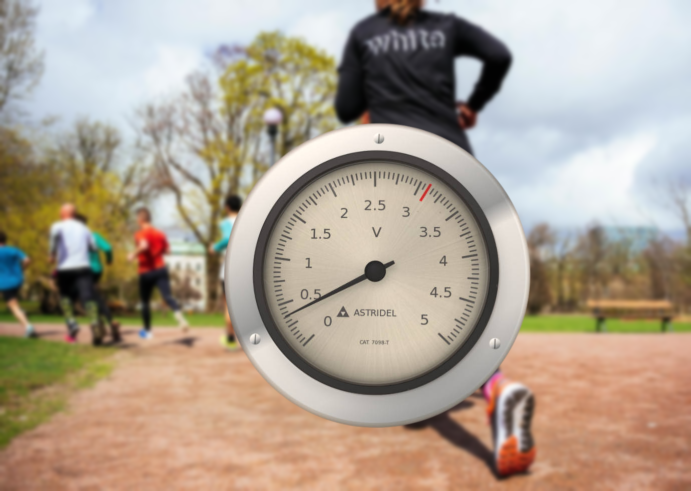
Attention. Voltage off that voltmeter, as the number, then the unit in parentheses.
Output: 0.35 (V)
